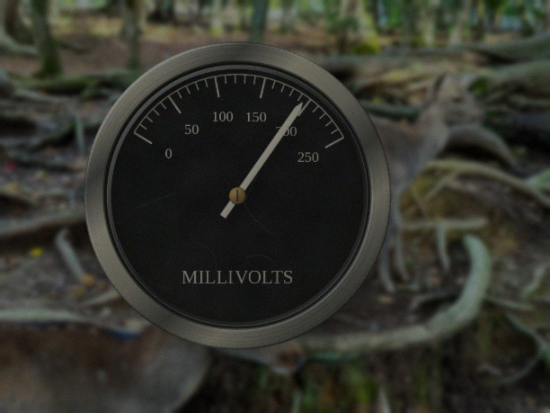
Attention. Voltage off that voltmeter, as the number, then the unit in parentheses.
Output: 195 (mV)
